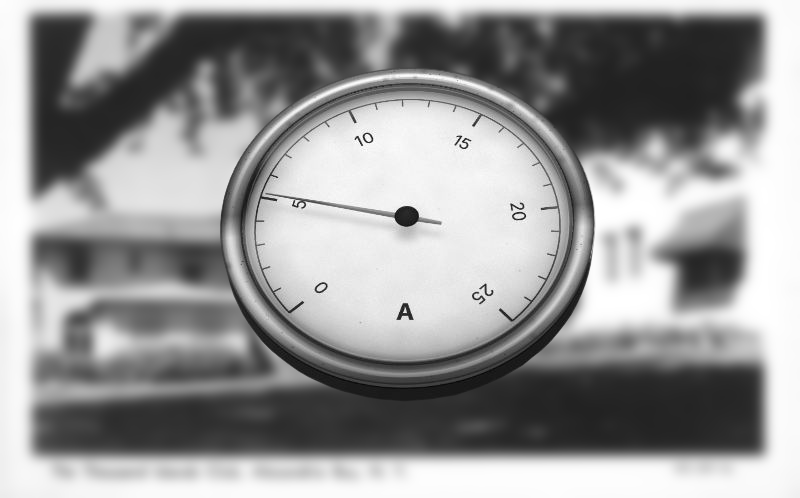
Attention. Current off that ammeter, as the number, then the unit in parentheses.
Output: 5 (A)
